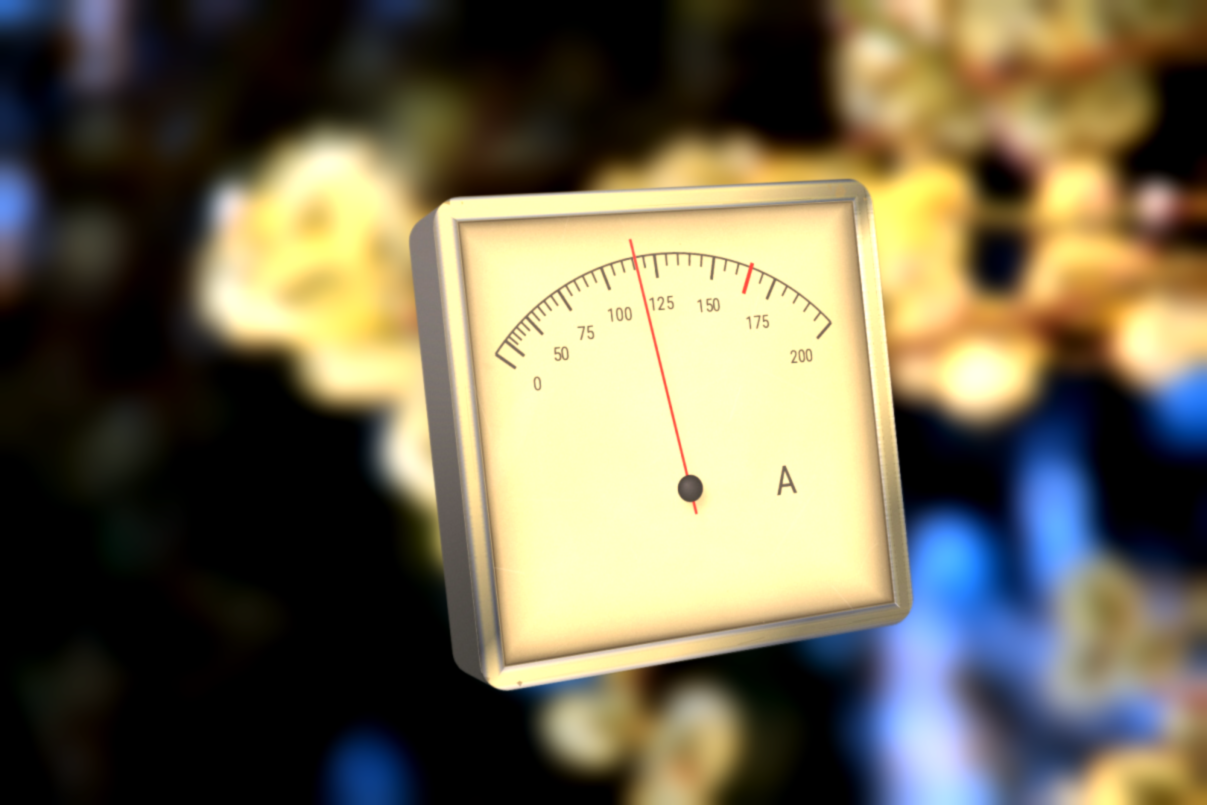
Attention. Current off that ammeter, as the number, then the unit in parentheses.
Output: 115 (A)
